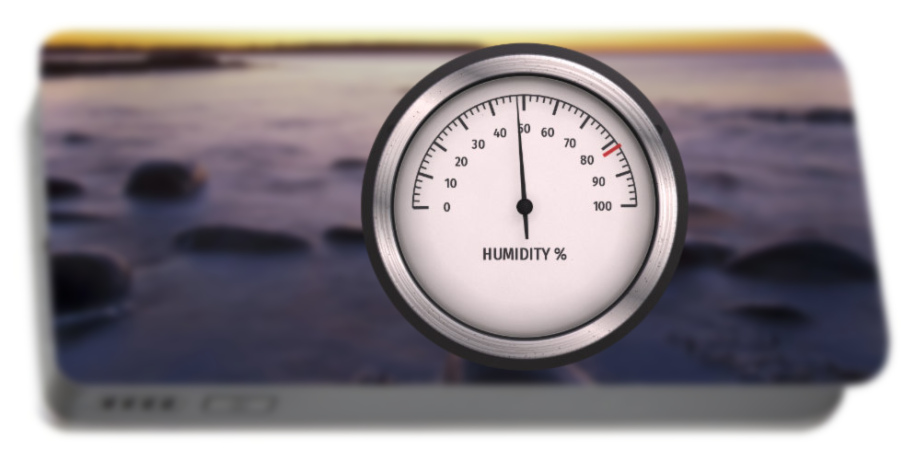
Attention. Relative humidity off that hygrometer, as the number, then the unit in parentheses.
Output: 48 (%)
